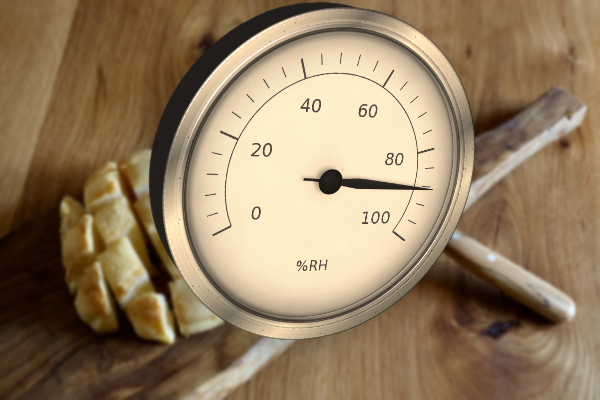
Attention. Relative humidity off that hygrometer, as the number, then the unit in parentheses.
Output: 88 (%)
